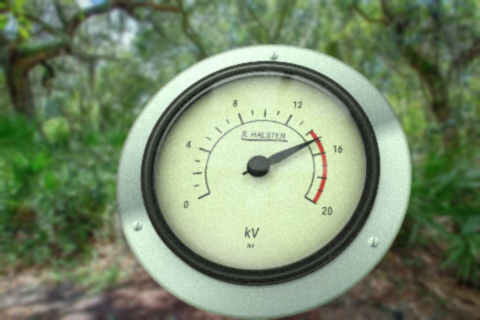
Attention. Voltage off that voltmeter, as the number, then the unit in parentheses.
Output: 15 (kV)
